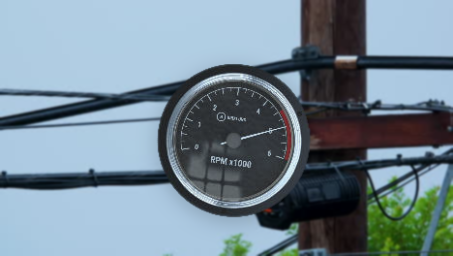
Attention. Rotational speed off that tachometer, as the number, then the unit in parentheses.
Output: 5000 (rpm)
